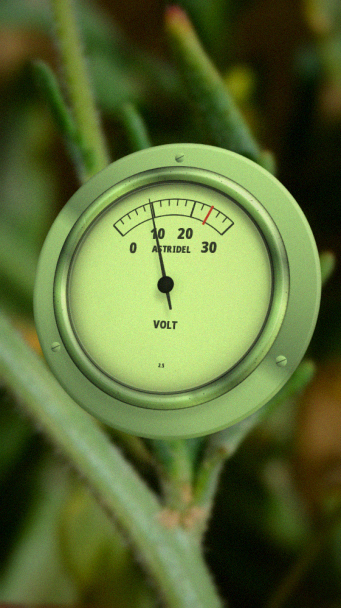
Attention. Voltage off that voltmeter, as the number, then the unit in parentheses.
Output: 10 (V)
